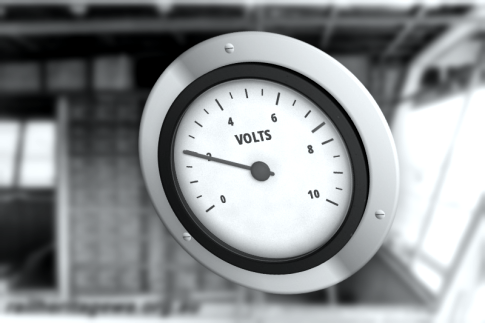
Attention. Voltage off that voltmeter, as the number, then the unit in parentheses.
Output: 2 (V)
